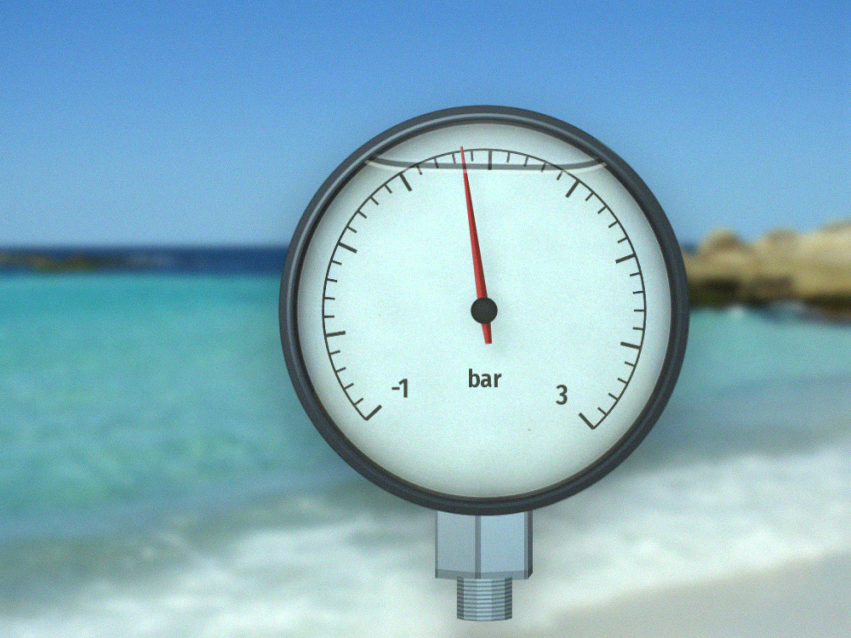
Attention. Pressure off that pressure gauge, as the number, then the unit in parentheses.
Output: 0.85 (bar)
